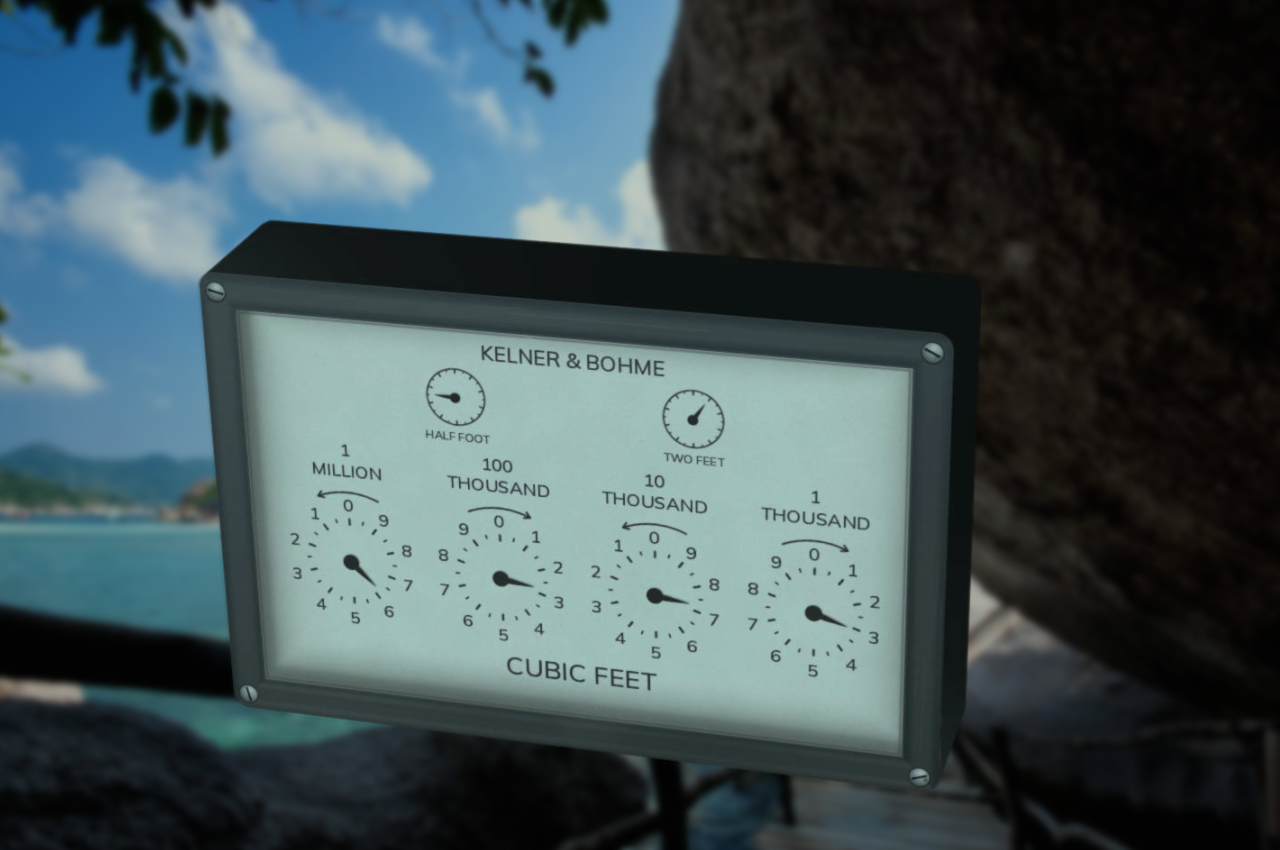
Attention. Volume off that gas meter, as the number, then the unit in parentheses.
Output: 627300 (ft³)
